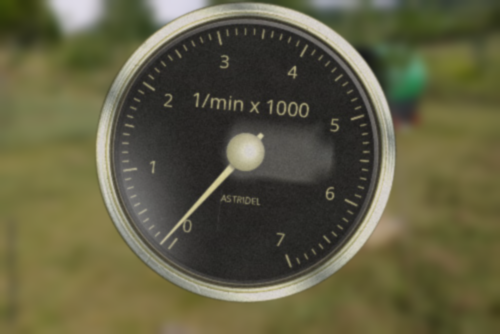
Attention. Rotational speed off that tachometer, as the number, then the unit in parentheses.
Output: 100 (rpm)
